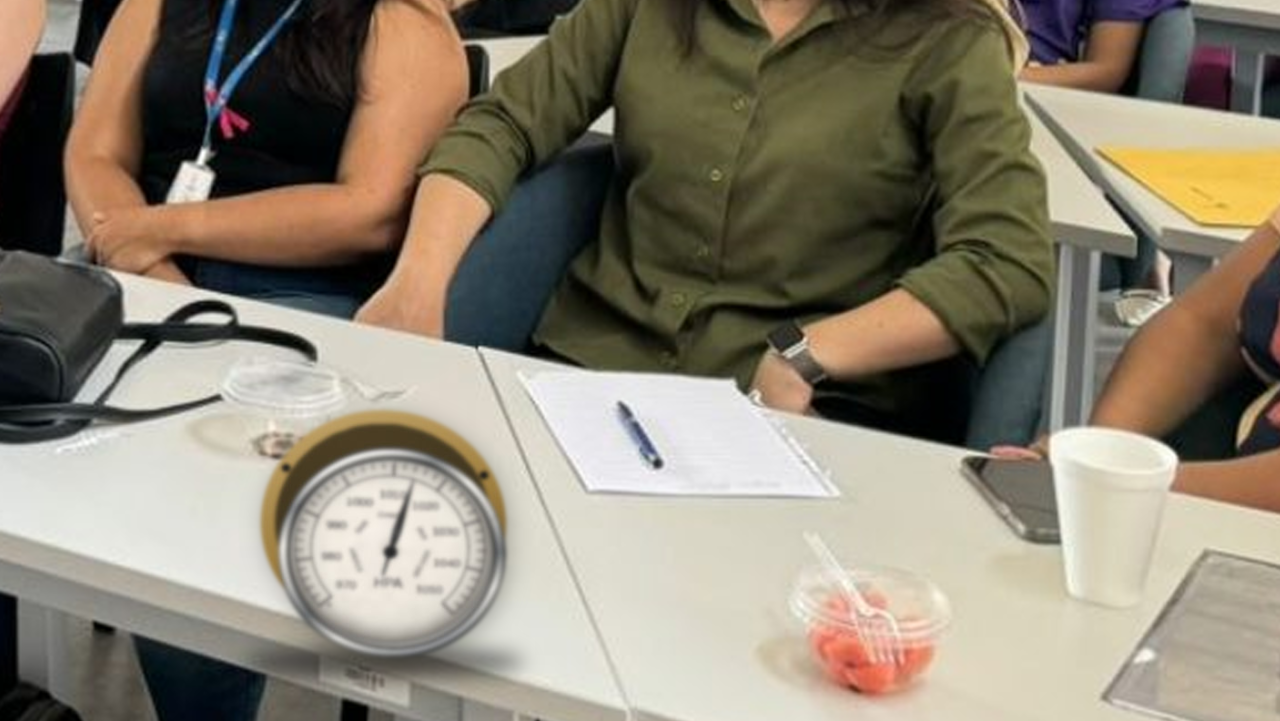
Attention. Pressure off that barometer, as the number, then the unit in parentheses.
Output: 1014 (hPa)
